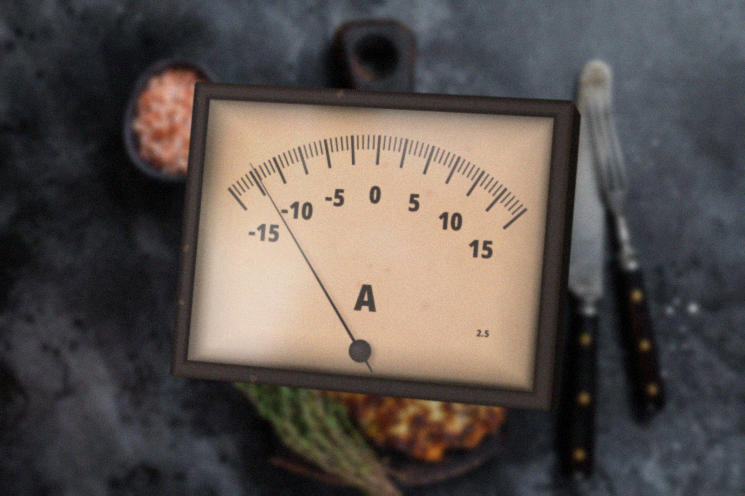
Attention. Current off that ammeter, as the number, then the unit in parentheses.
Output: -12 (A)
